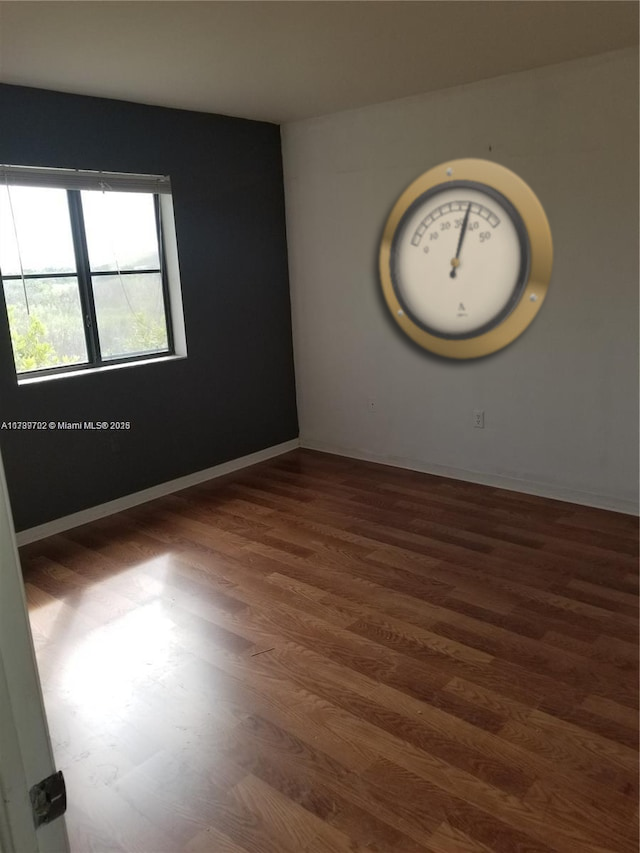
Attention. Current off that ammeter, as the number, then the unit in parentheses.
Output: 35 (A)
